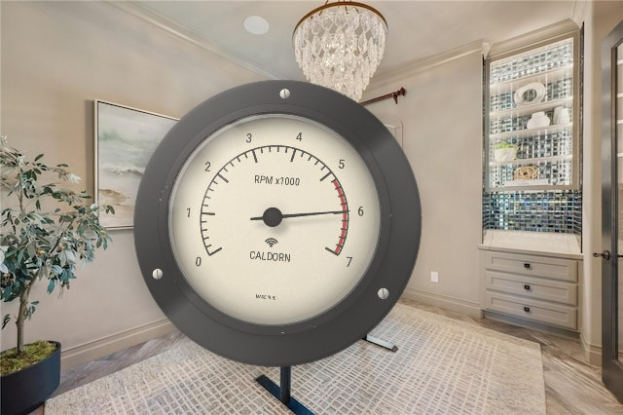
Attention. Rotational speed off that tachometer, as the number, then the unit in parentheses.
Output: 6000 (rpm)
